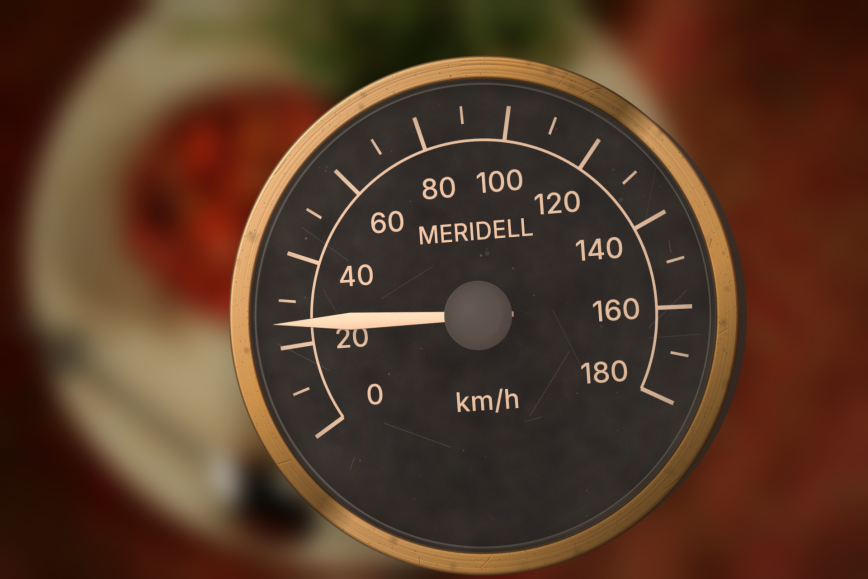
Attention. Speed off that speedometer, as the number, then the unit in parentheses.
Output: 25 (km/h)
